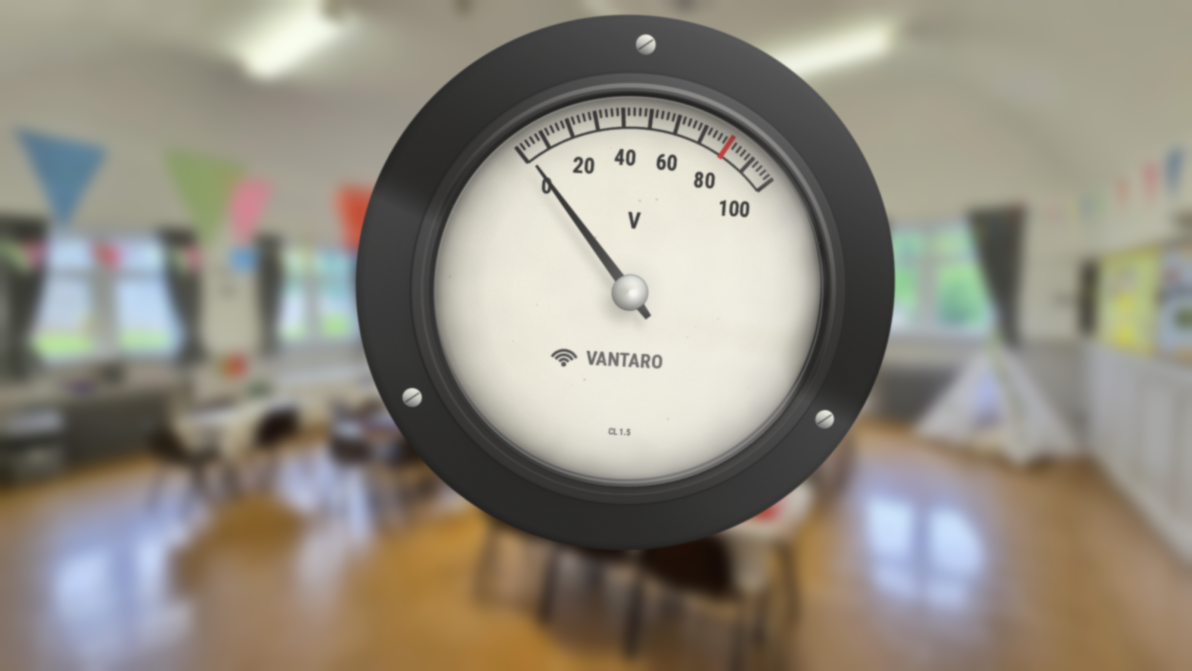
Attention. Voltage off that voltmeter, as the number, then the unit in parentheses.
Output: 2 (V)
